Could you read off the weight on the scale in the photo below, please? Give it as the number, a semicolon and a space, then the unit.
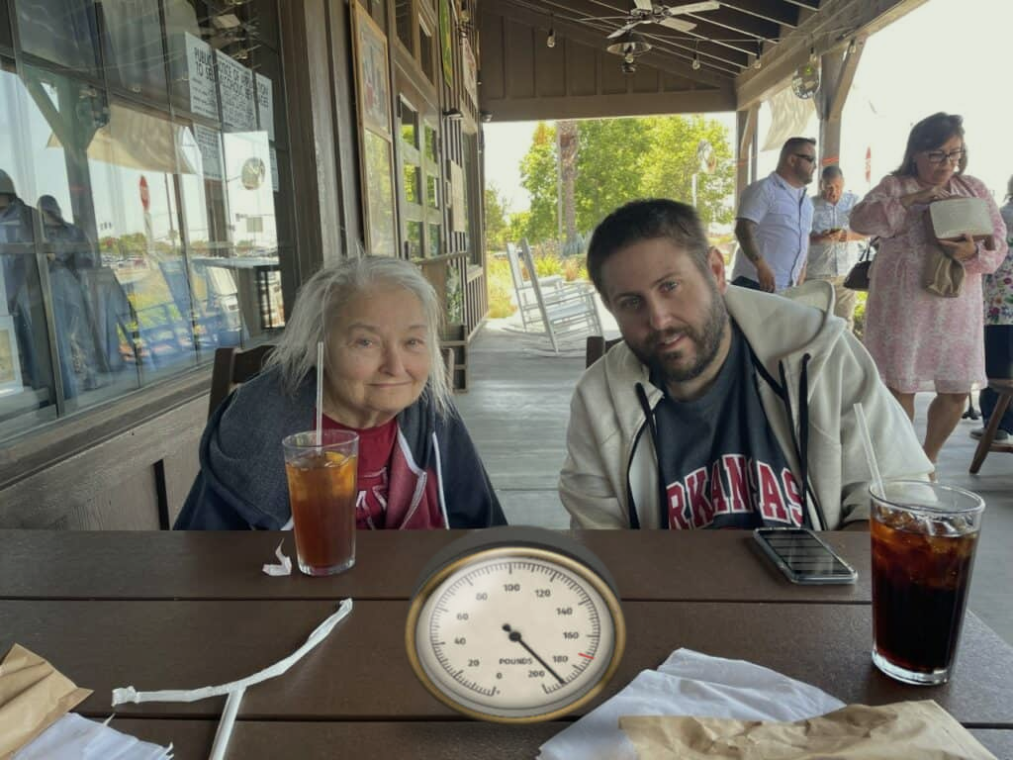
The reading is 190; lb
